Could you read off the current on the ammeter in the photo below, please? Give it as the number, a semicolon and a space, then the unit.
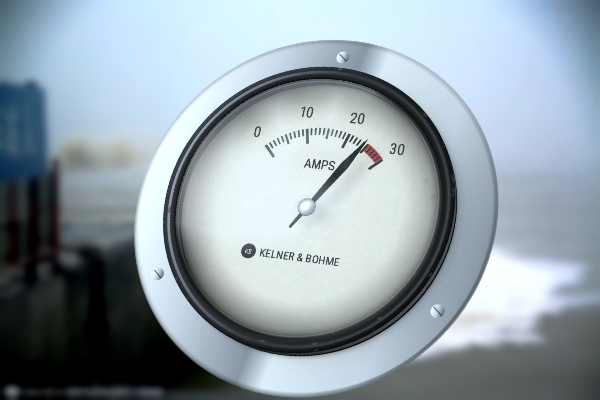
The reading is 25; A
